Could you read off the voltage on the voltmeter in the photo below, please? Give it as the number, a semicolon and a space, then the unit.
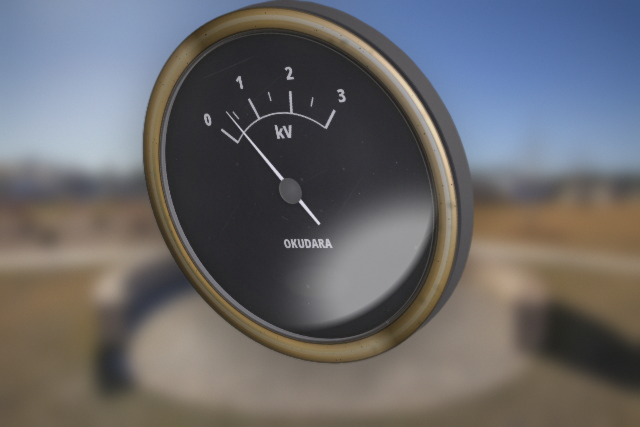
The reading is 0.5; kV
